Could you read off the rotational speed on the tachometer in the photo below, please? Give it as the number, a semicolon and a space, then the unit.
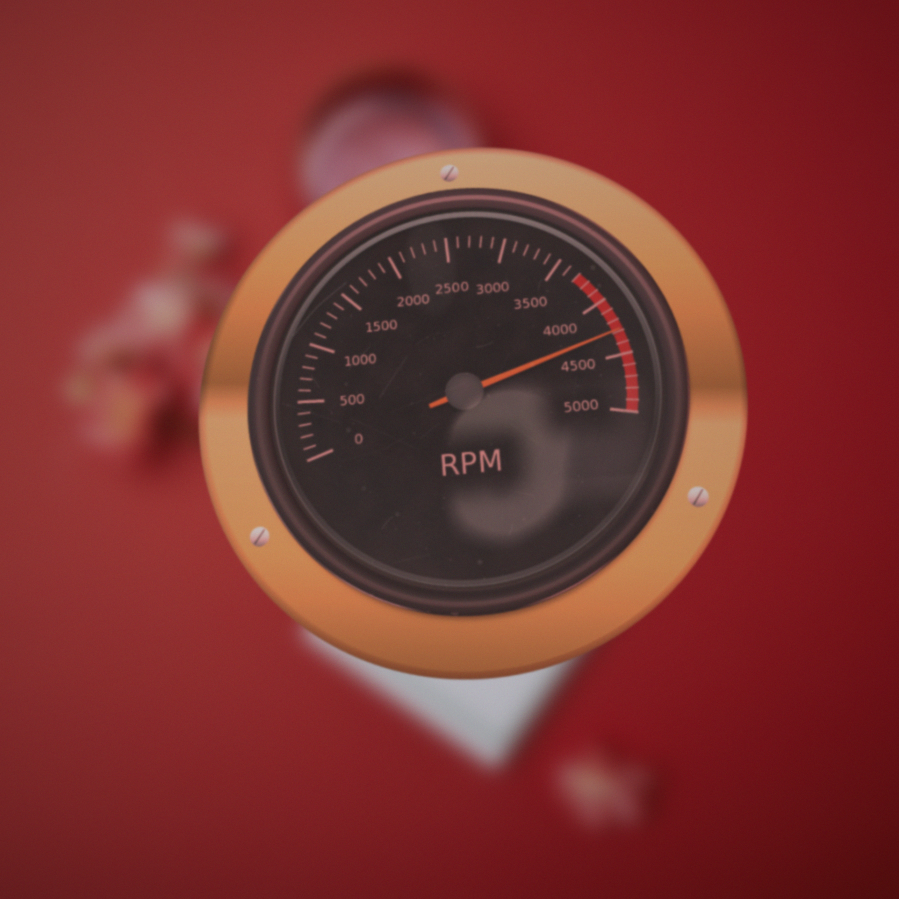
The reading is 4300; rpm
